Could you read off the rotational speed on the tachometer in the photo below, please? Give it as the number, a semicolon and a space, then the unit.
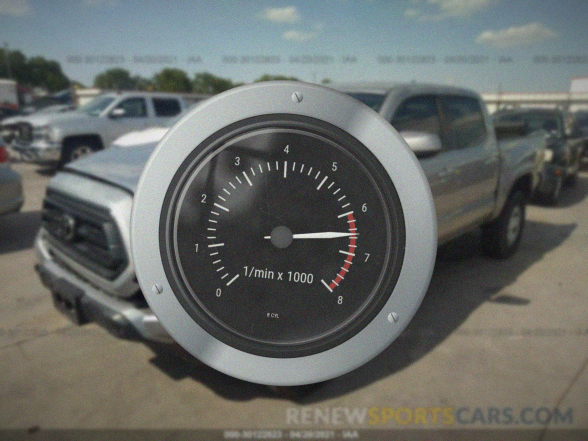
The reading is 6500; rpm
